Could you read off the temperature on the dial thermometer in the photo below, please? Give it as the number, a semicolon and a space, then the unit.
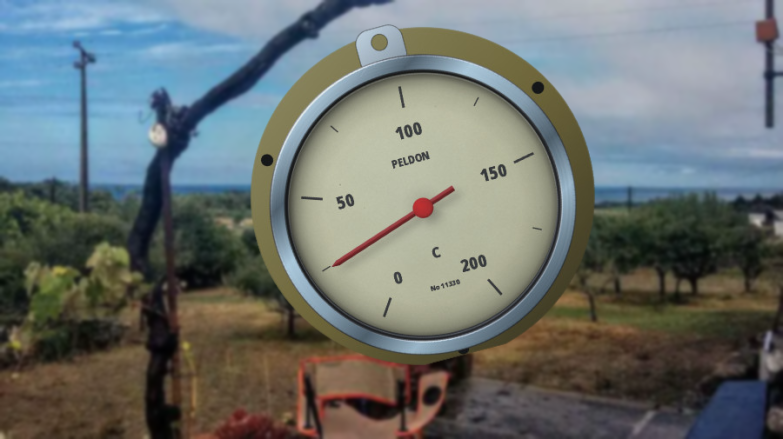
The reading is 25; °C
